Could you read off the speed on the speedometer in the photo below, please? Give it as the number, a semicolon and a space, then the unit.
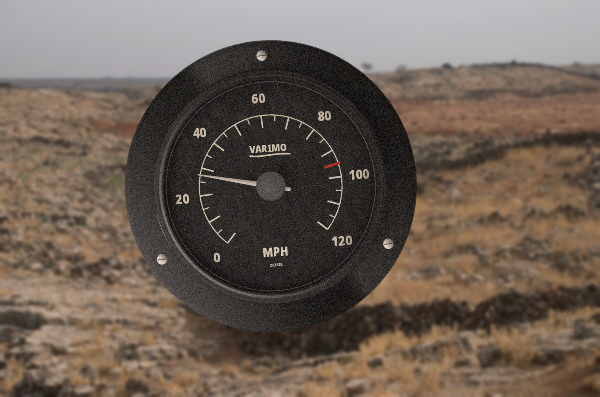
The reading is 27.5; mph
